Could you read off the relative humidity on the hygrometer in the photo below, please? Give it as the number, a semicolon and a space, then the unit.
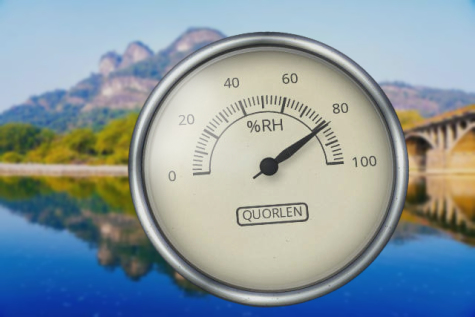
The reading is 82; %
